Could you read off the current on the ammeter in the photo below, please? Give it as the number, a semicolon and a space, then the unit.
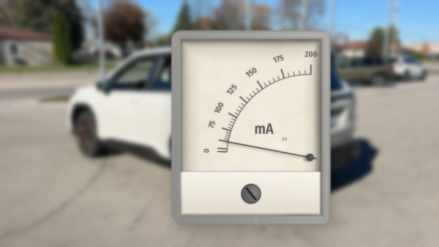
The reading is 50; mA
